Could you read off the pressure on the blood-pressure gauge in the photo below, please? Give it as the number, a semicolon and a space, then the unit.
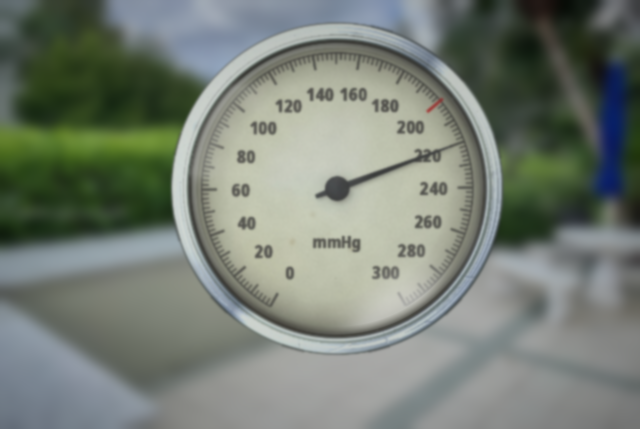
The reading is 220; mmHg
